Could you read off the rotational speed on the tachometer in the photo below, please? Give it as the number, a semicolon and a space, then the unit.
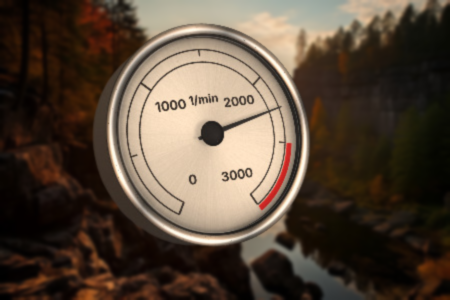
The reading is 2250; rpm
